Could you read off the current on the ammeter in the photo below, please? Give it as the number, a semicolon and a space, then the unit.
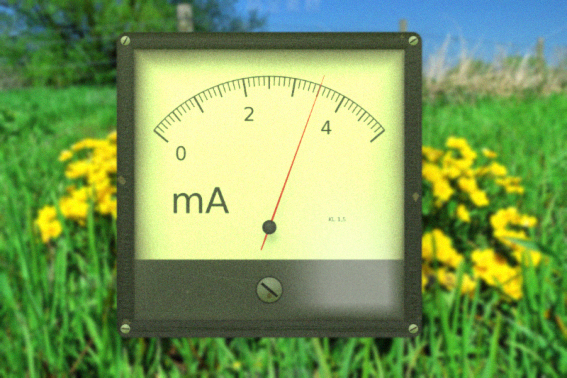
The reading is 3.5; mA
